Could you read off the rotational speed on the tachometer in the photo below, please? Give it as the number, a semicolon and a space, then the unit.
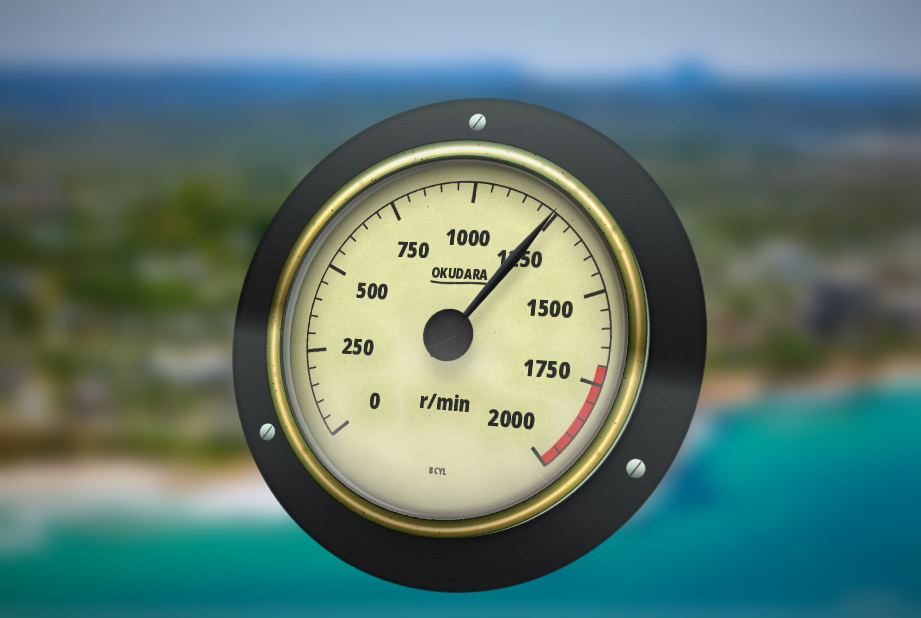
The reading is 1250; rpm
